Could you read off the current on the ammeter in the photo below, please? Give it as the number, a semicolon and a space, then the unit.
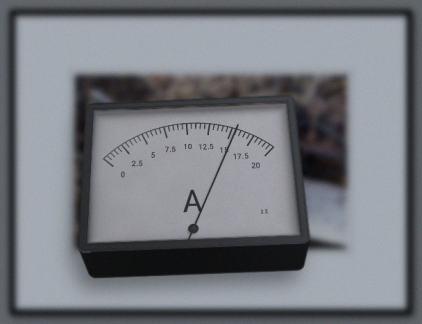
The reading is 15.5; A
